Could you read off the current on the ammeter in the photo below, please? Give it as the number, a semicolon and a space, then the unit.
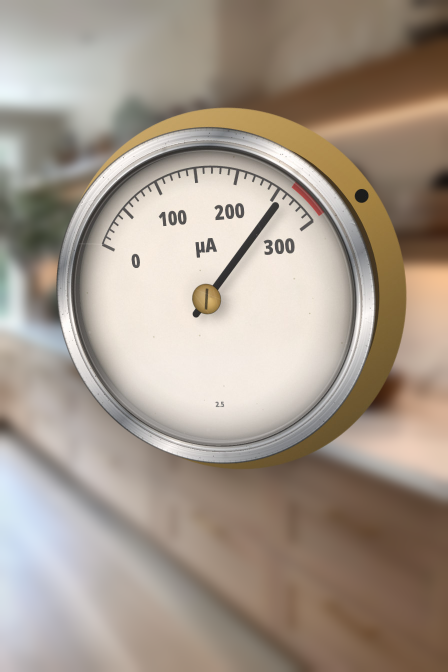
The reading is 260; µA
